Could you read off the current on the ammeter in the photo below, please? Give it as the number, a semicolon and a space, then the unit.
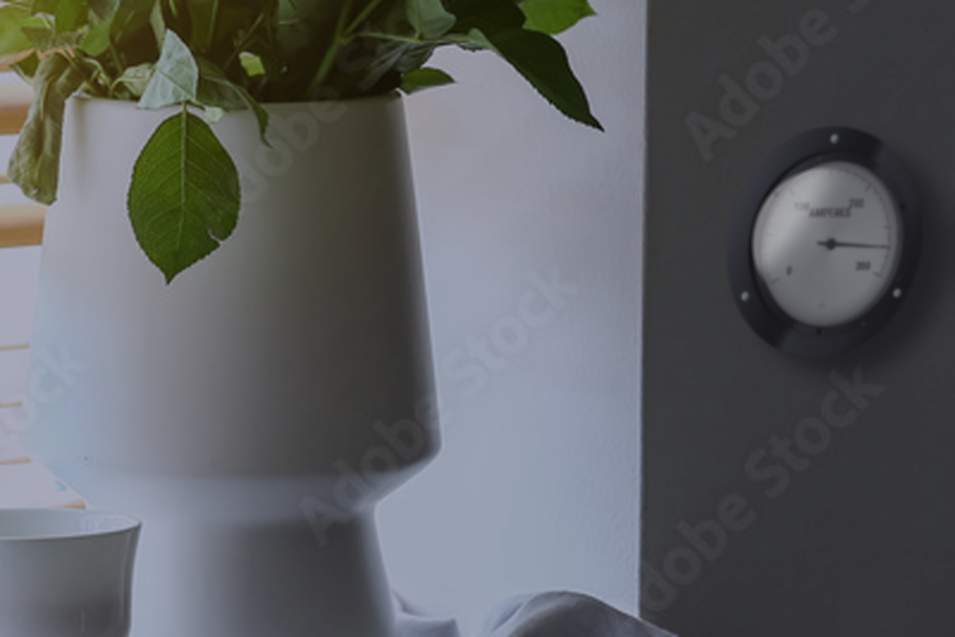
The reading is 270; A
